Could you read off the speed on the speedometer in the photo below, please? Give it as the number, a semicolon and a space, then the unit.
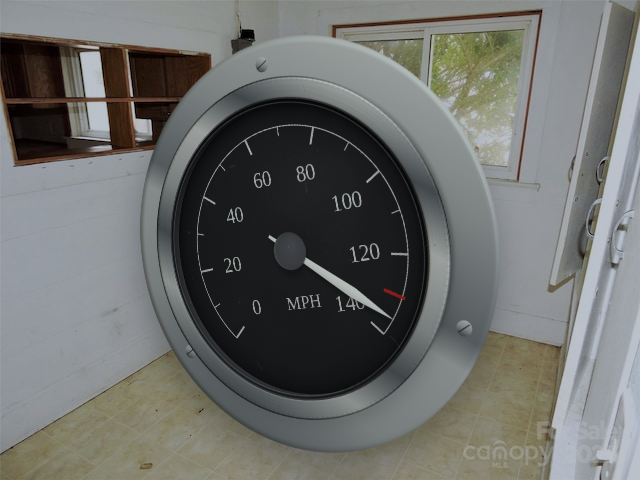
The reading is 135; mph
